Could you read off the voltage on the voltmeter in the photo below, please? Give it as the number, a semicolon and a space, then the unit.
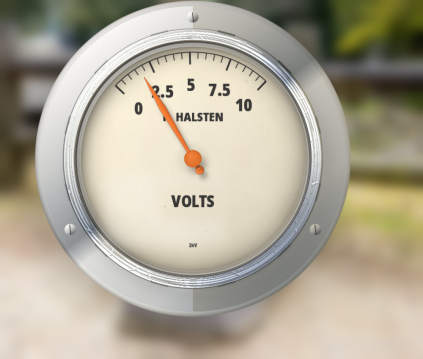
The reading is 1.75; V
